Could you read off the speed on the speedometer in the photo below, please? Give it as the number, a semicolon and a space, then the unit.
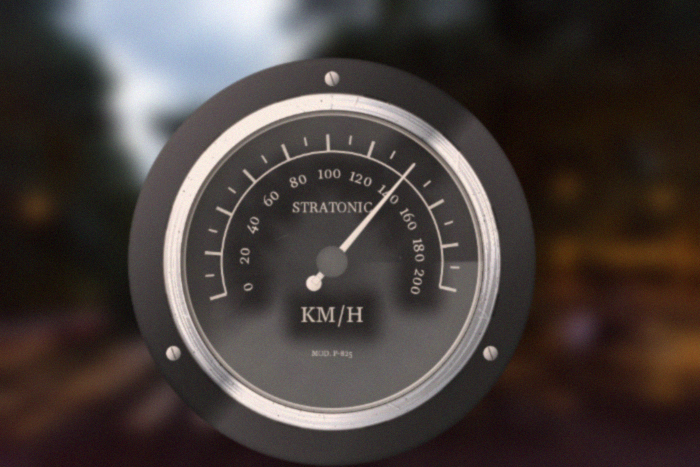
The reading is 140; km/h
